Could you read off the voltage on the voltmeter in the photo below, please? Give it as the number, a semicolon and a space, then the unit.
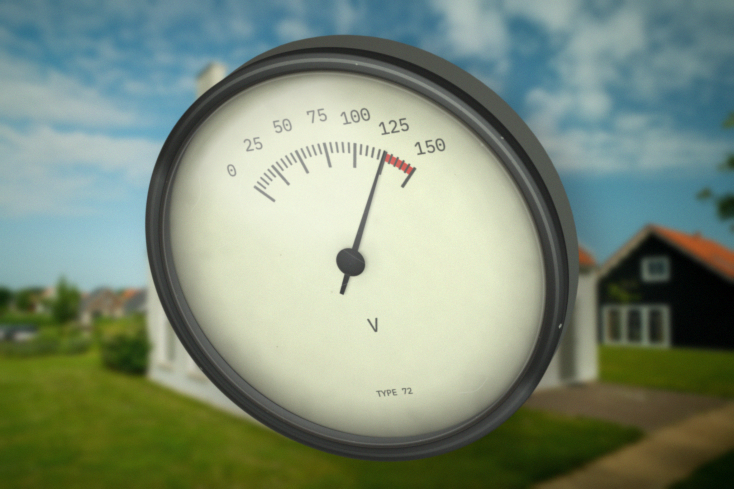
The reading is 125; V
